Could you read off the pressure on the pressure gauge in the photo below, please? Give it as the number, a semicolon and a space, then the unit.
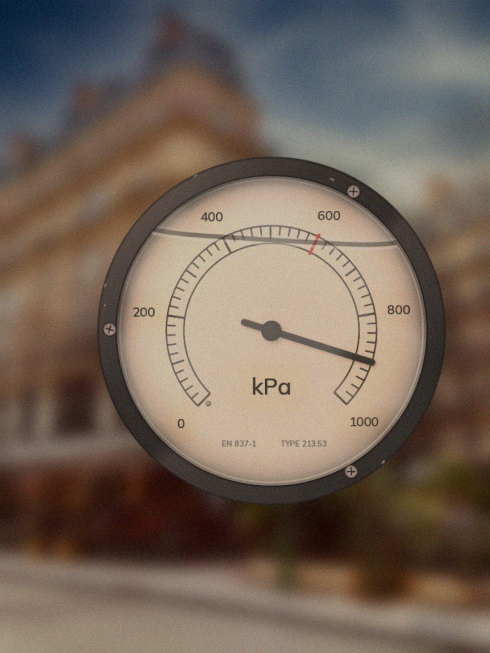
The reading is 900; kPa
